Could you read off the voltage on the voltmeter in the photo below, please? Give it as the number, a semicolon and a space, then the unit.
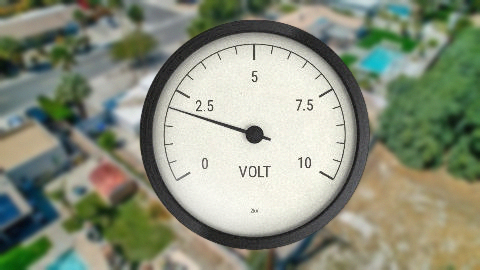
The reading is 2; V
